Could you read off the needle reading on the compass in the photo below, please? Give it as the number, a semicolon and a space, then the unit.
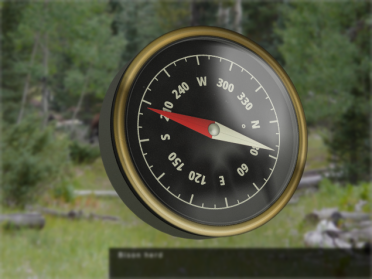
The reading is 205; °
